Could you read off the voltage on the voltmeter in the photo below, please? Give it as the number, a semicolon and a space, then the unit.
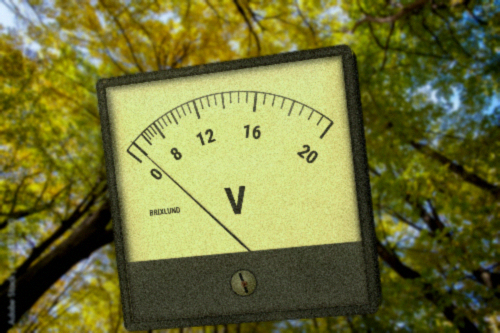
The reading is 4; V
